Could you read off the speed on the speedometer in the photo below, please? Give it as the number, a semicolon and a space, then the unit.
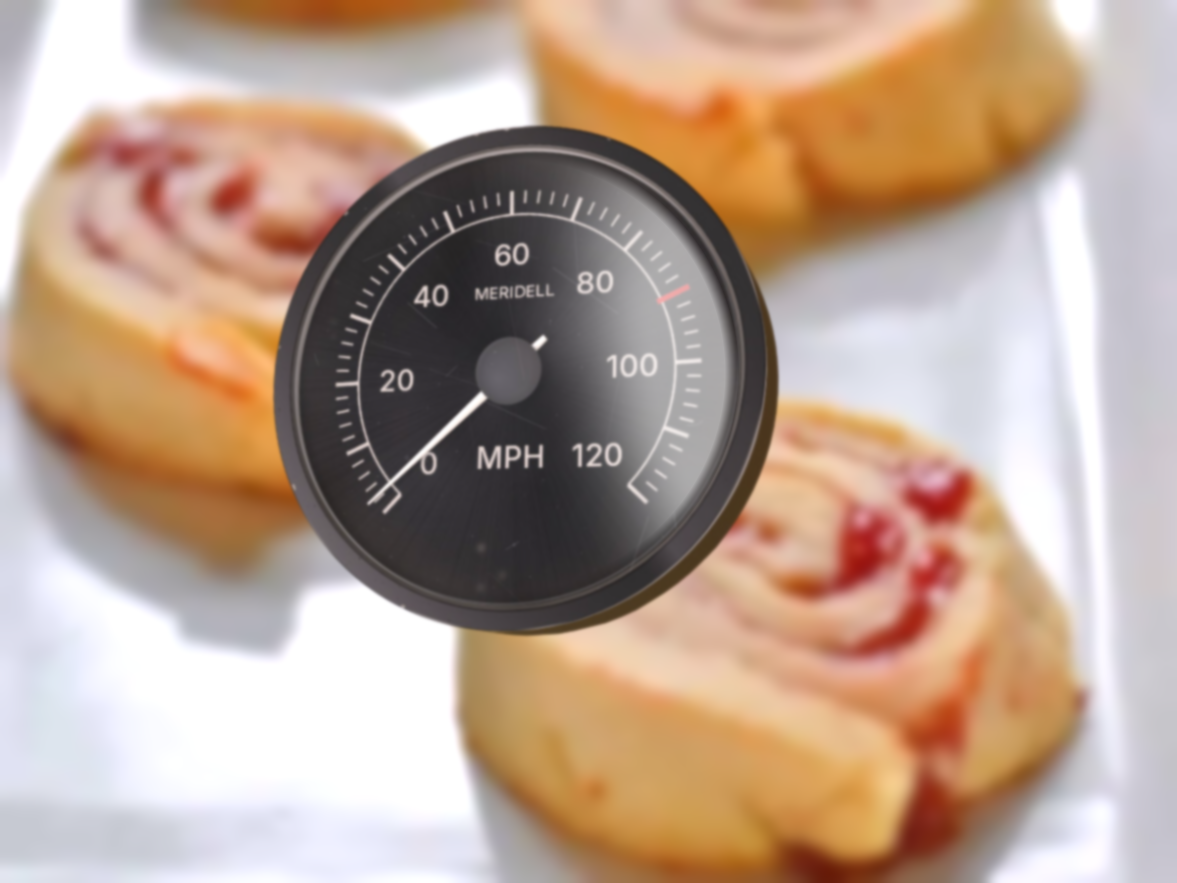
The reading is 2; mph
